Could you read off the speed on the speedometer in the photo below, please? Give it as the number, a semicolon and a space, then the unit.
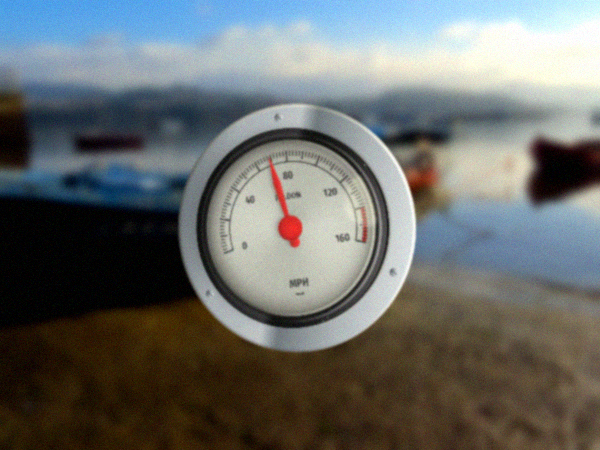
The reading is 70; mph
